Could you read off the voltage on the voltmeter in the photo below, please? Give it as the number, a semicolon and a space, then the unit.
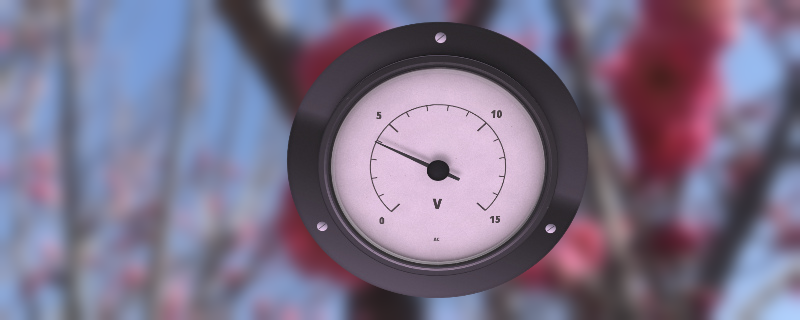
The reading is 4; V
